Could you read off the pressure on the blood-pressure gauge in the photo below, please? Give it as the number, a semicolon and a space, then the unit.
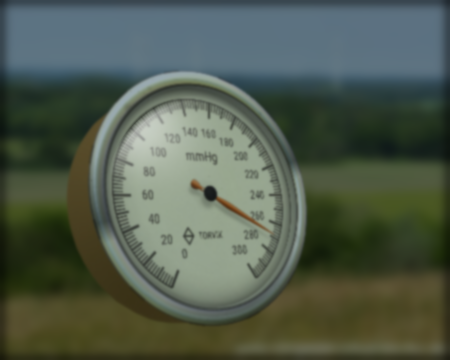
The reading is 270; mmHg
